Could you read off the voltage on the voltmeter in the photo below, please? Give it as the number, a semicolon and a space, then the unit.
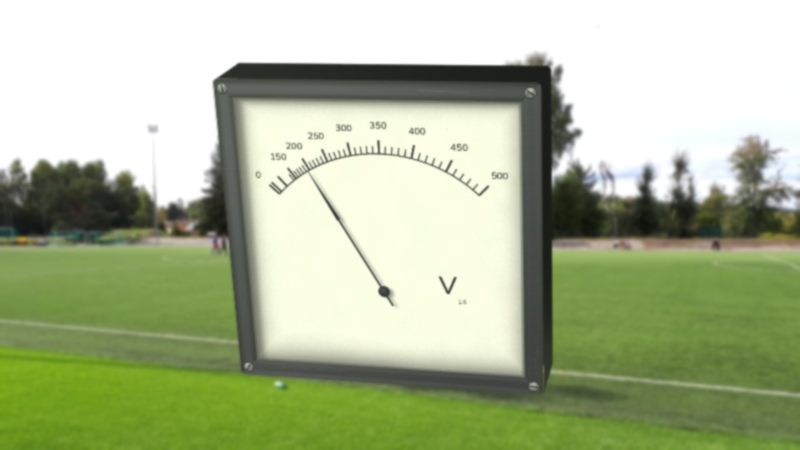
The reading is 200; V
